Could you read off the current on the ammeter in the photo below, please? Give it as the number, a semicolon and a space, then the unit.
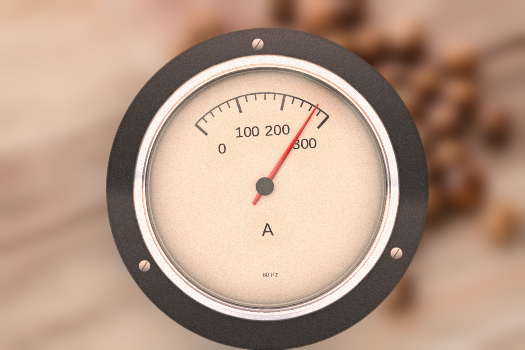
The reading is 270; A
